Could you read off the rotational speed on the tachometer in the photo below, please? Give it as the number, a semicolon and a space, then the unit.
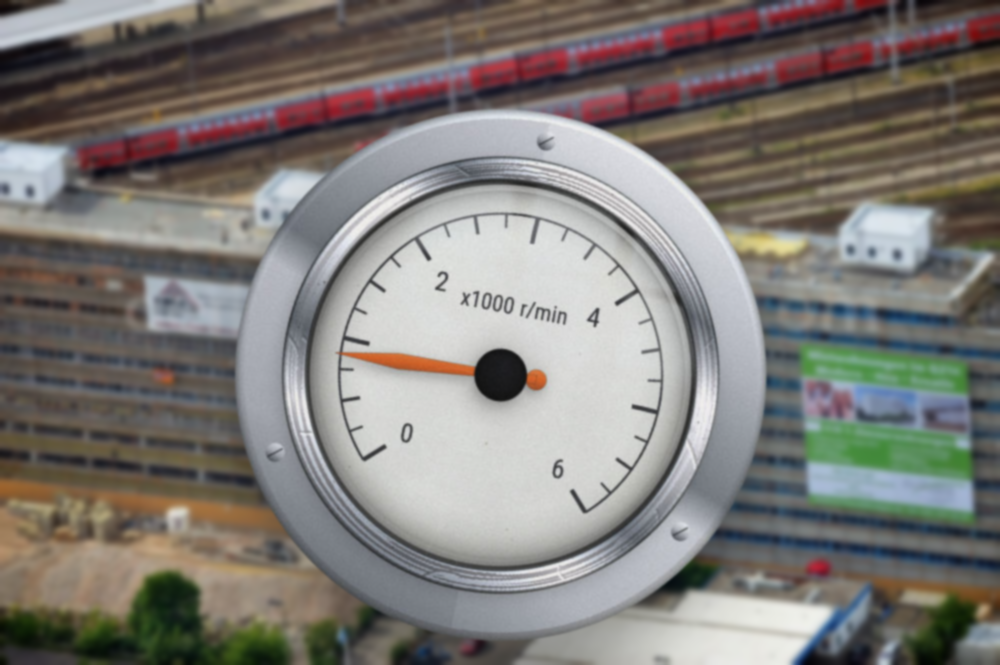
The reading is 875; rpm
